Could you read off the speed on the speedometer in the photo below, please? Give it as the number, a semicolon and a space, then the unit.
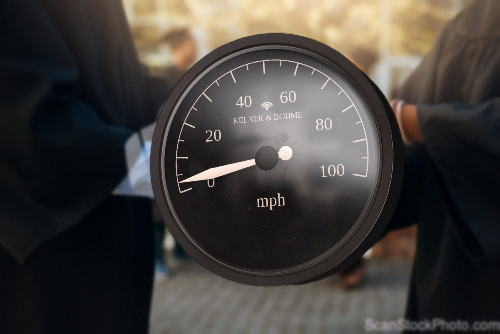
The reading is 2.5; mph
